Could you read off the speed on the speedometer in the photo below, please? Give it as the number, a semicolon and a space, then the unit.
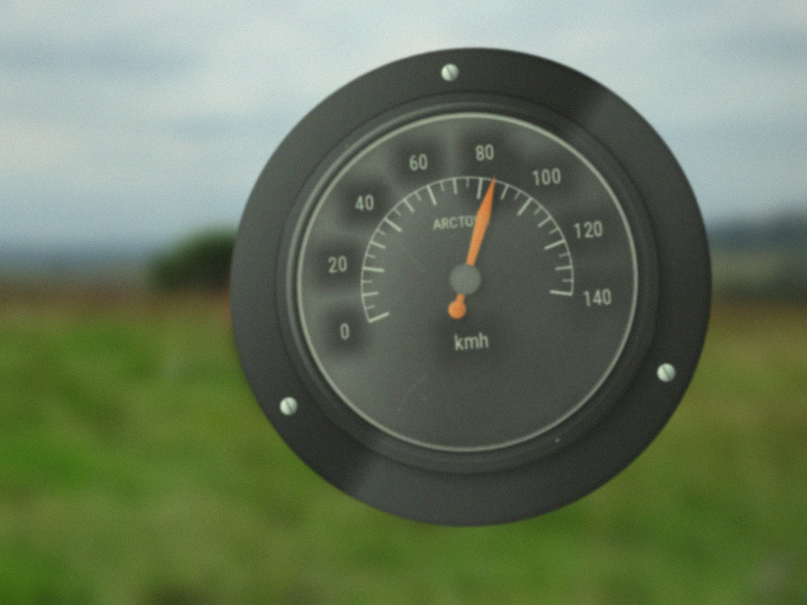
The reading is 85; km/h
